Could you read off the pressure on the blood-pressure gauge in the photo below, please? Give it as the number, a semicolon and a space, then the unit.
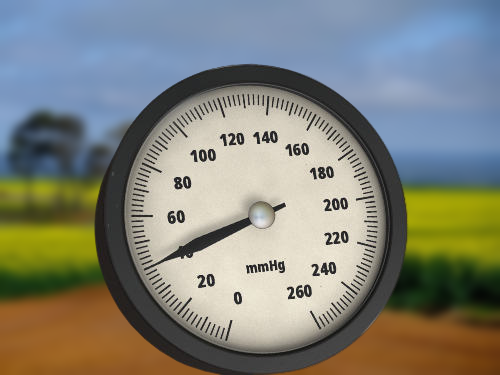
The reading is 40; mmHg
